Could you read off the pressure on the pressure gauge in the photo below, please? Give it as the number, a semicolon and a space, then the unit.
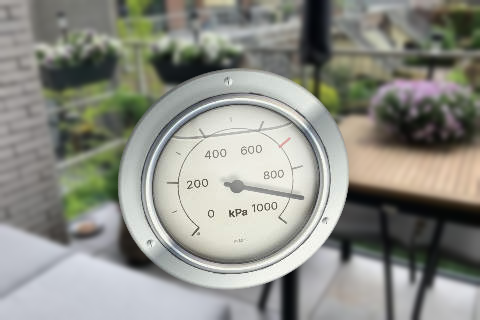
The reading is 900; kPa
